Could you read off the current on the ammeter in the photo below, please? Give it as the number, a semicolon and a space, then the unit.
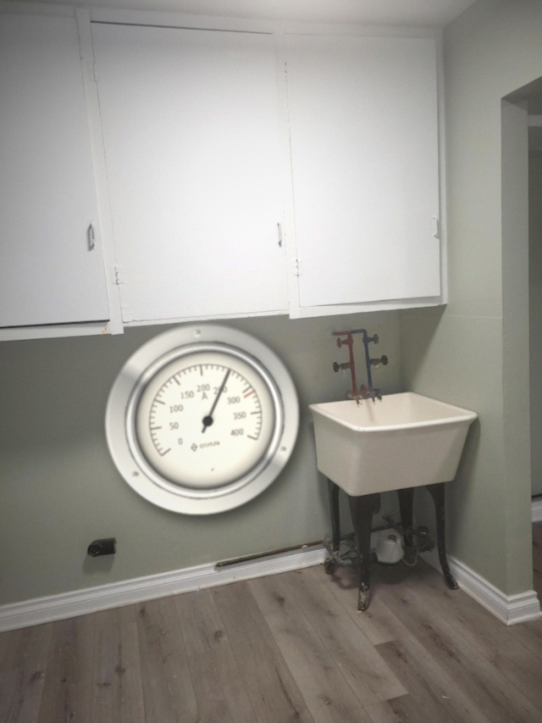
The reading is 250; A
